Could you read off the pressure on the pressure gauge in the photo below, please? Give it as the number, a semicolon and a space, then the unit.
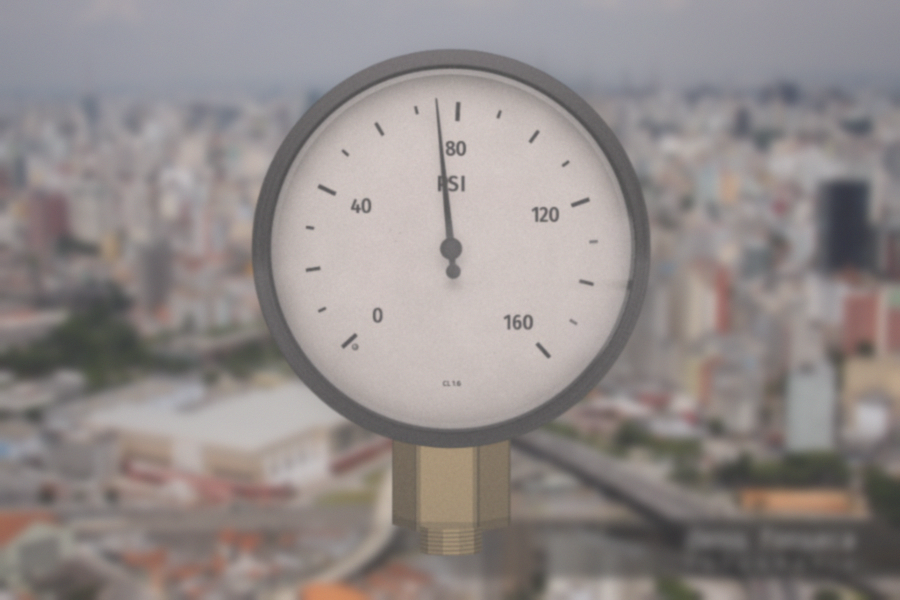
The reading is 75; psi
